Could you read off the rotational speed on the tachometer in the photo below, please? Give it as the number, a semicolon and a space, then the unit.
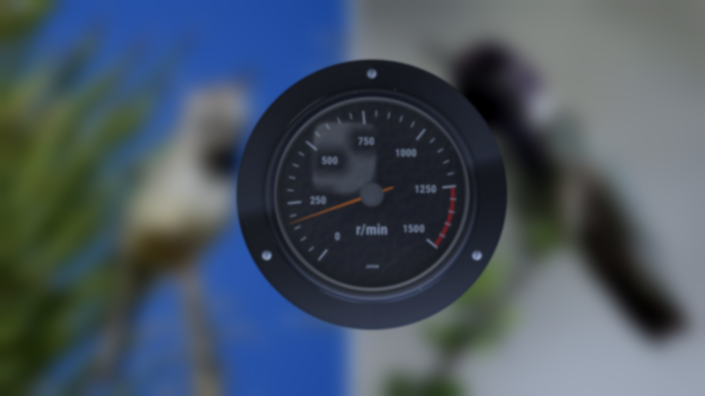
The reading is 175; rpm
